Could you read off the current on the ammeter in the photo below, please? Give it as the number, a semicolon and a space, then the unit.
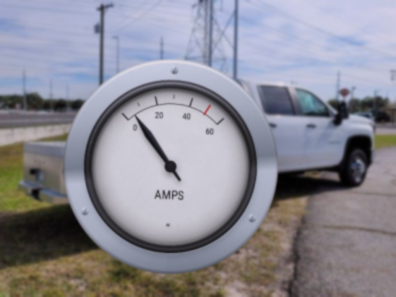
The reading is 5; A
